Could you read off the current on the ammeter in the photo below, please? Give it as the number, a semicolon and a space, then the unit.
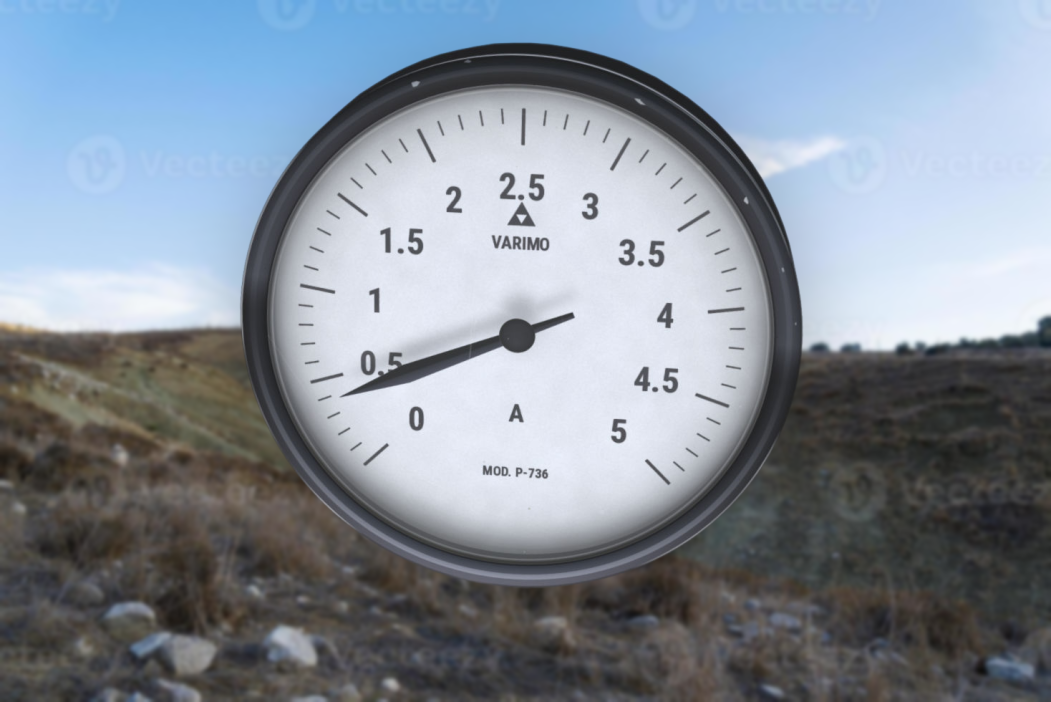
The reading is 0.4; A
